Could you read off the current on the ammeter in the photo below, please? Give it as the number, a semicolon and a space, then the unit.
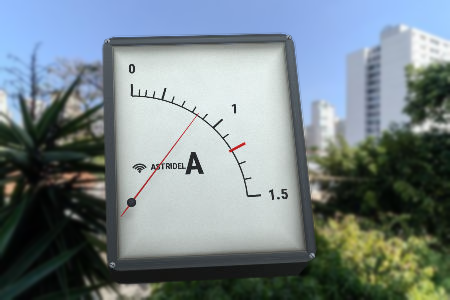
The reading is 0.85; A
